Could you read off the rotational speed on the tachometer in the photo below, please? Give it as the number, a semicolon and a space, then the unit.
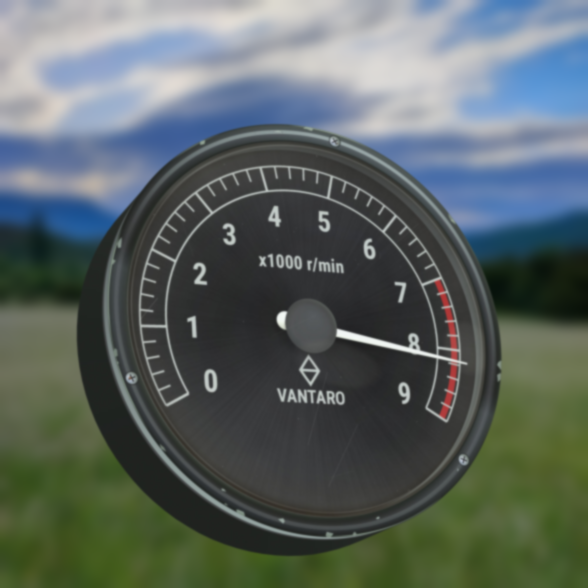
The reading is 8200; rpm
